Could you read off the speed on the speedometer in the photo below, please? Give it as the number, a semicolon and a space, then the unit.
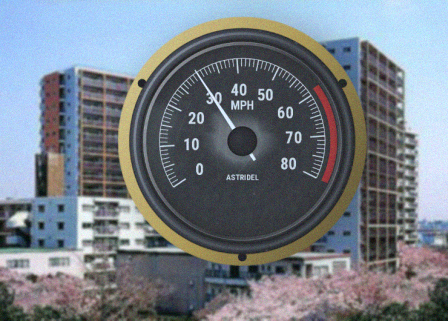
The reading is 30; mph
